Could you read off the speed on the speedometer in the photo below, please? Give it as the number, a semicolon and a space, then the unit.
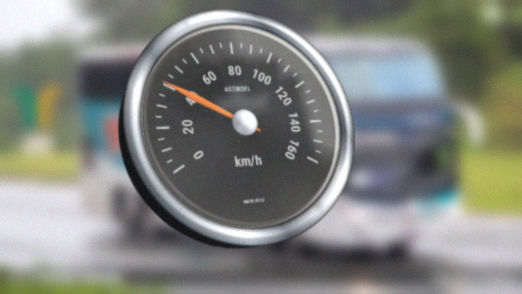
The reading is 40; km/h
